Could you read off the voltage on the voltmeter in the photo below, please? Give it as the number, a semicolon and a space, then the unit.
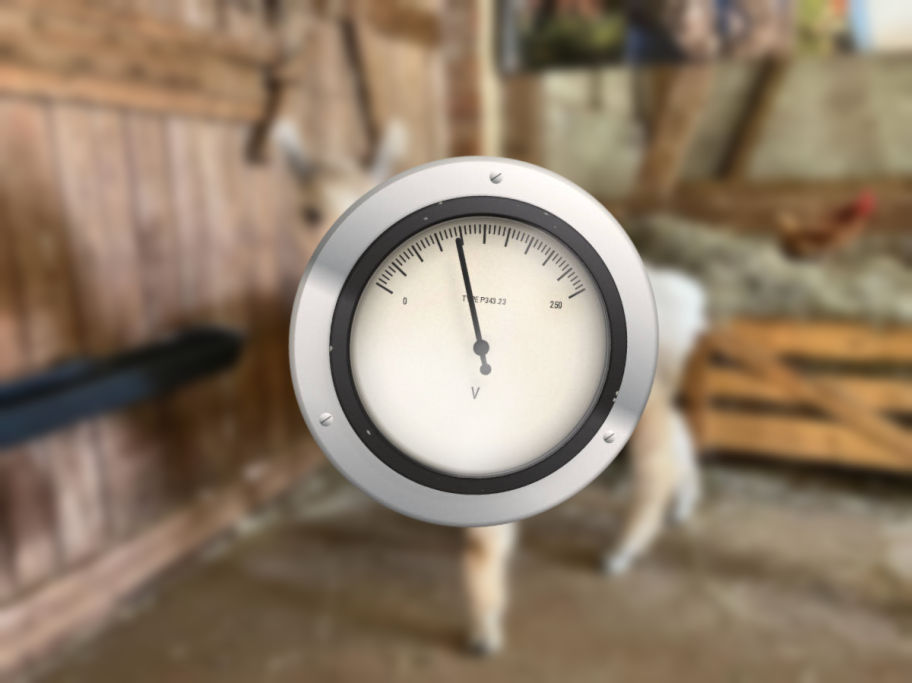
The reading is 95; V
